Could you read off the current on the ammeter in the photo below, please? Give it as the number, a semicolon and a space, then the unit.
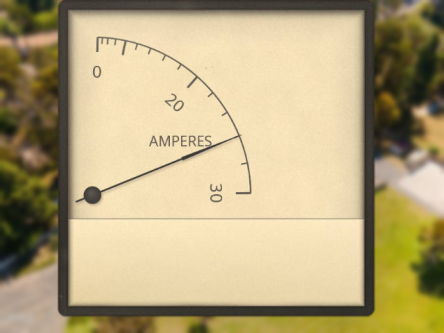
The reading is 26; A
